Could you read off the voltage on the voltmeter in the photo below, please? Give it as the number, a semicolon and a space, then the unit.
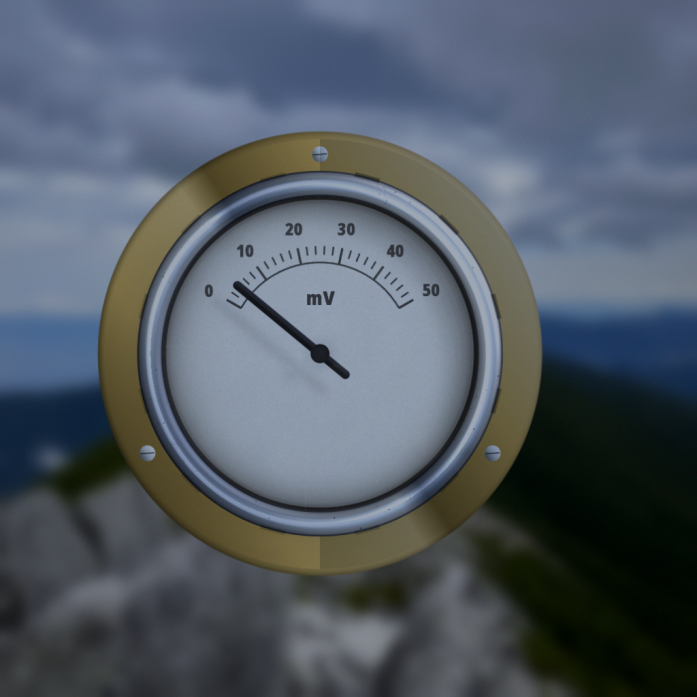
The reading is 4; mV
